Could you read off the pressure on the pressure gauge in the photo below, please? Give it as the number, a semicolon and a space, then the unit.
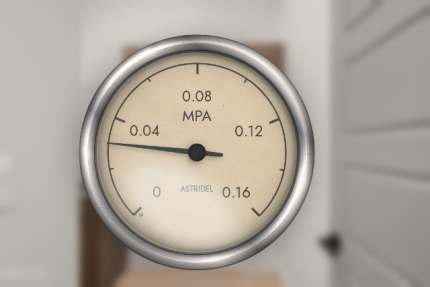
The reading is 0.03; MPa
